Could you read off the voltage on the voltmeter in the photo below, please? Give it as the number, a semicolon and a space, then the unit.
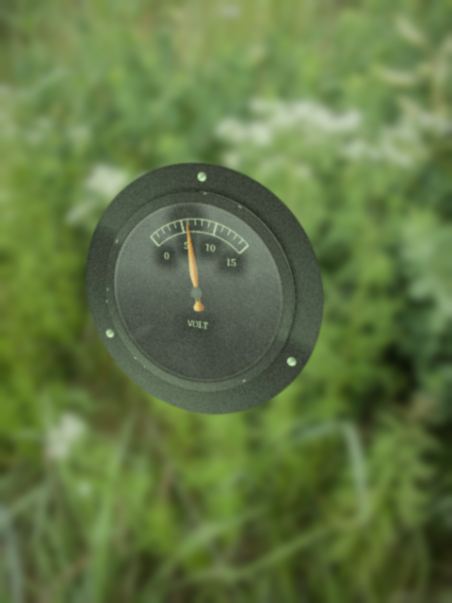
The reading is 6; V
